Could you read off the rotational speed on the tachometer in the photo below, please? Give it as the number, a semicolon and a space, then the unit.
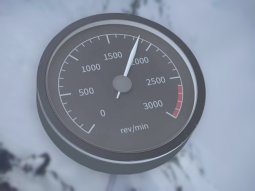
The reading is 1850; rpm
